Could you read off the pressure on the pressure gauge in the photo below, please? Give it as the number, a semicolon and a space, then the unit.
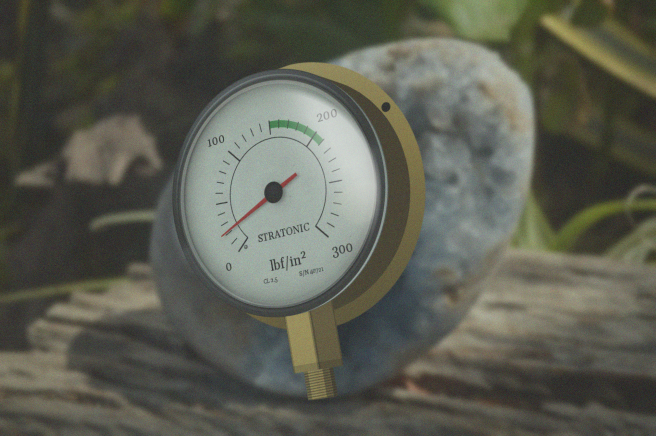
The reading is 20; psi
